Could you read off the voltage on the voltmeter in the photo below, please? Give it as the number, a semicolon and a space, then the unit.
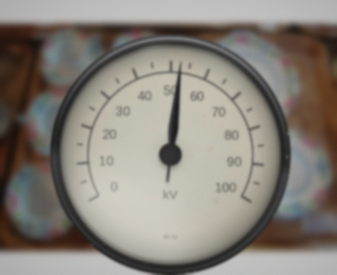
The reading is 52.5; kV
